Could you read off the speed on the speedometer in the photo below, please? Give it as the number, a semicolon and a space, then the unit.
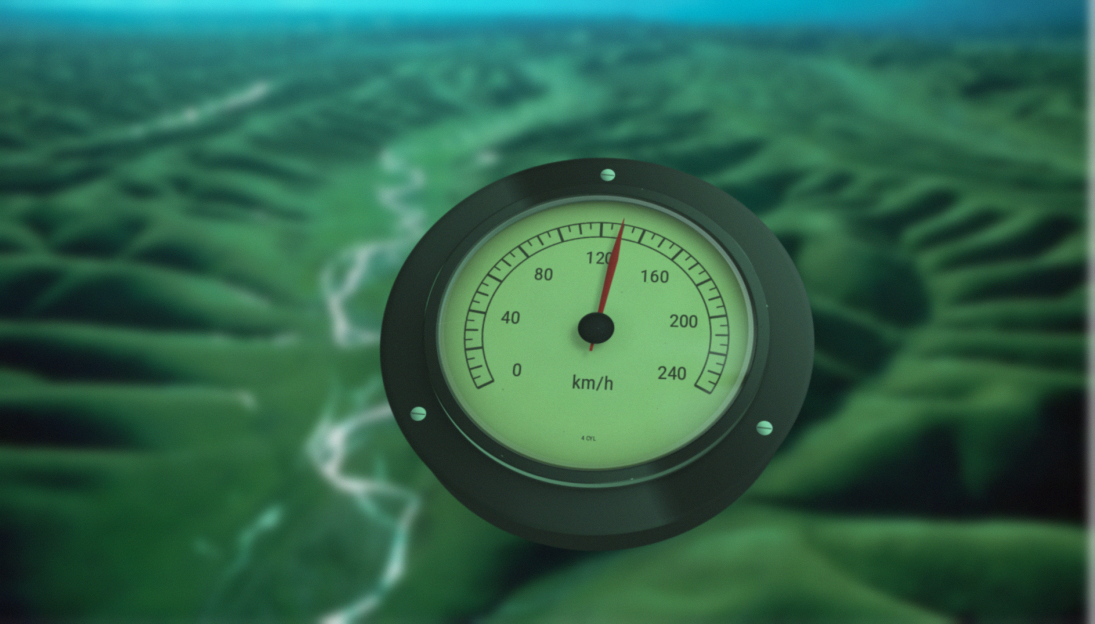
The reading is 130; km/h
